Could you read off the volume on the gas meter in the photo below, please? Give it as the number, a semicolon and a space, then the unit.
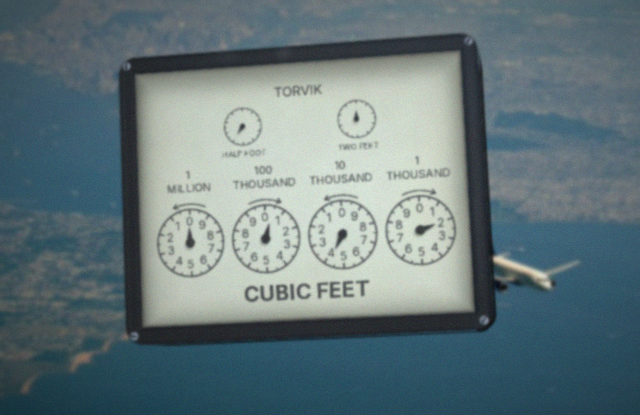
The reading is 4200; ft³
